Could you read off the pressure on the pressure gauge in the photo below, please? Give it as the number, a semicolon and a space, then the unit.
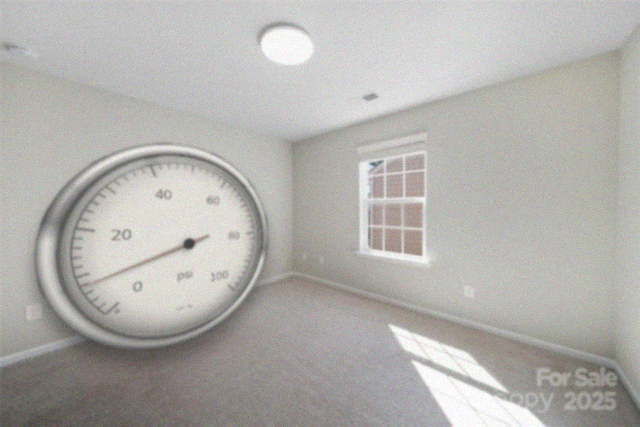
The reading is 8; psi
